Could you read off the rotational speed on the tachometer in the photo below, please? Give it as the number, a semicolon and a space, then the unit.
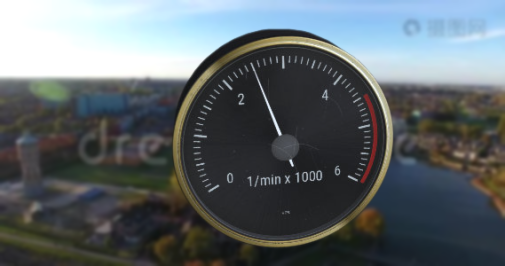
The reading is 2500; rpm
